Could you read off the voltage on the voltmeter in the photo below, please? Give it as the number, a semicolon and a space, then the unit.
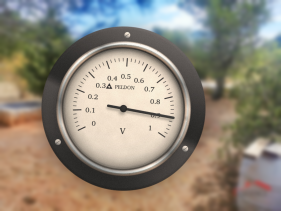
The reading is 0.9; V
